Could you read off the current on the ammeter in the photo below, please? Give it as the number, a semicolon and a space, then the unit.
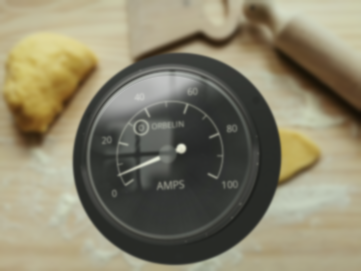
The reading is 5; A
